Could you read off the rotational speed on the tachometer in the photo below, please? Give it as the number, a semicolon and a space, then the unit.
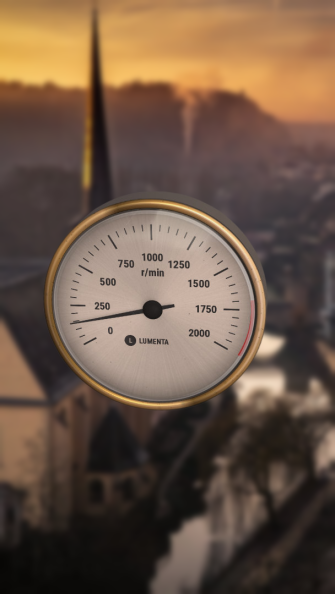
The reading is 150; rpm
